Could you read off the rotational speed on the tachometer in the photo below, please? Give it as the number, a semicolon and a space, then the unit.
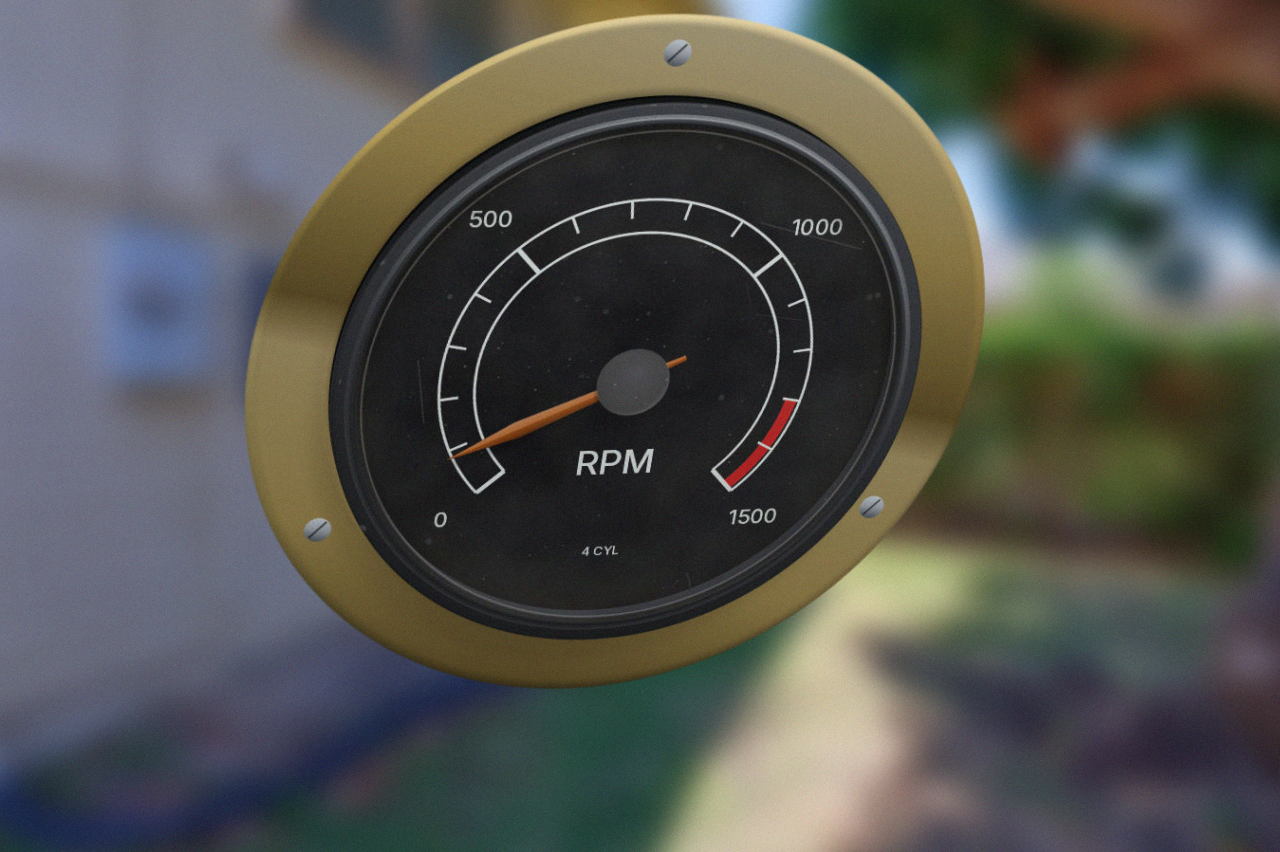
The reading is 100; rpm
